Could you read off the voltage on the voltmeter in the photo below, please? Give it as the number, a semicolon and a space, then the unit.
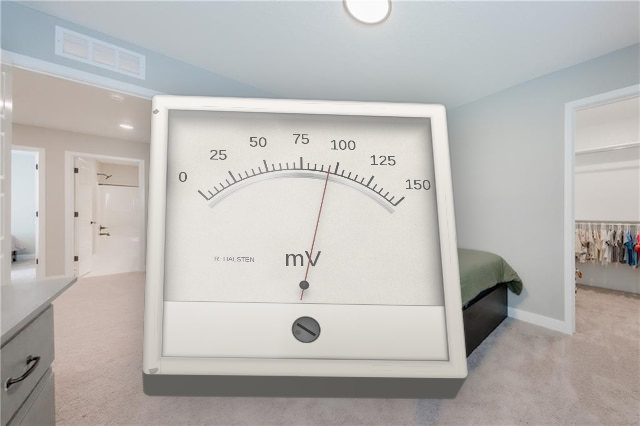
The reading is 95; mV
